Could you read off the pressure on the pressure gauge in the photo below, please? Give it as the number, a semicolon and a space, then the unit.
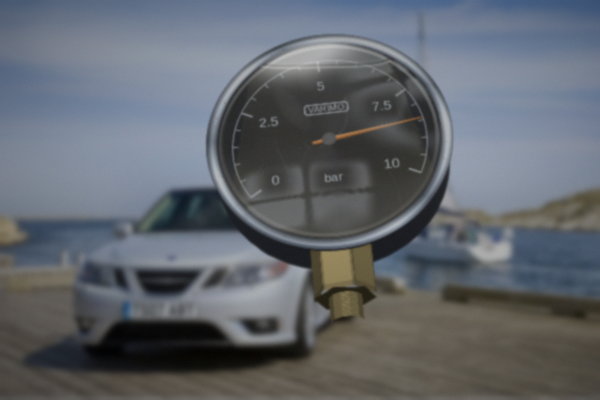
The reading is 8.5; bar
